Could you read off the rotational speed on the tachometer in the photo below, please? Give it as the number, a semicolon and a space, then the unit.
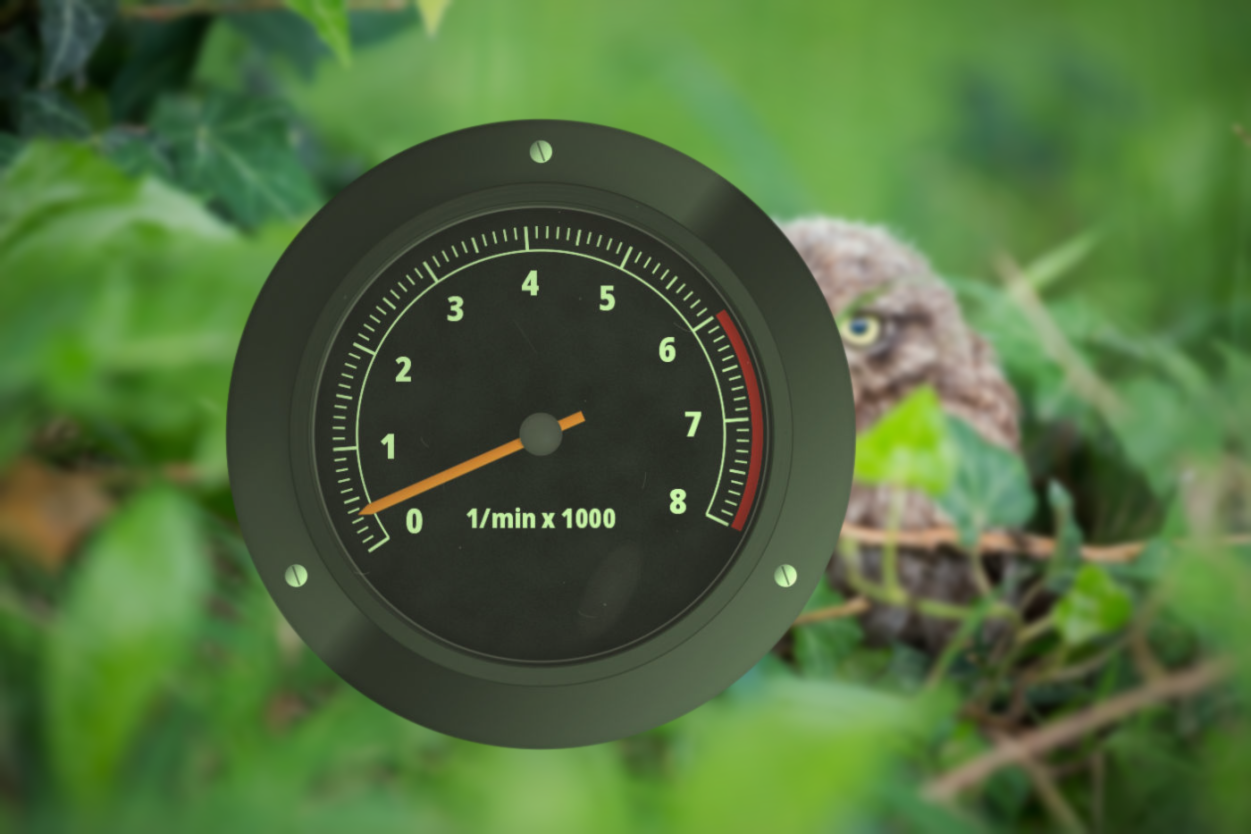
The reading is 350; rpm
